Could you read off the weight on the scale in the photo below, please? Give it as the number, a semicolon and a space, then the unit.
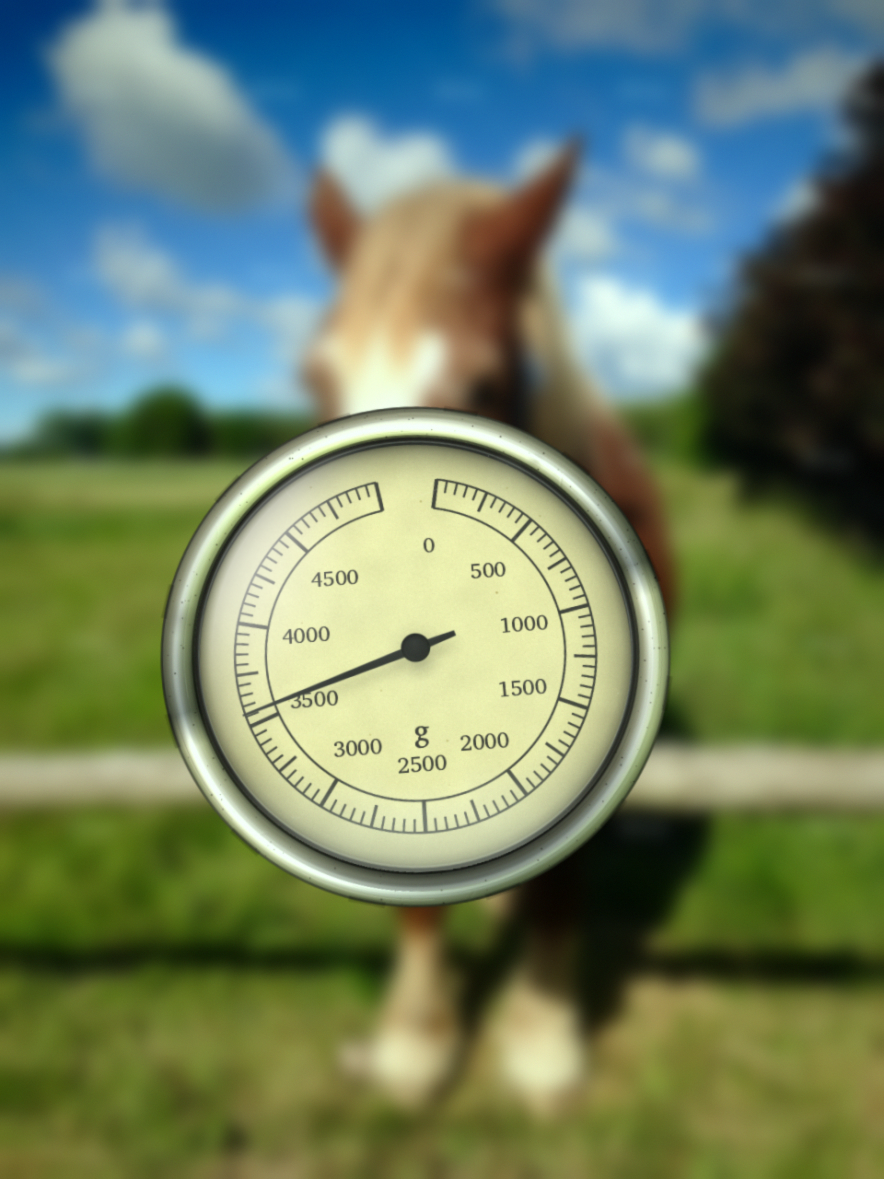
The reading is 3550; g
